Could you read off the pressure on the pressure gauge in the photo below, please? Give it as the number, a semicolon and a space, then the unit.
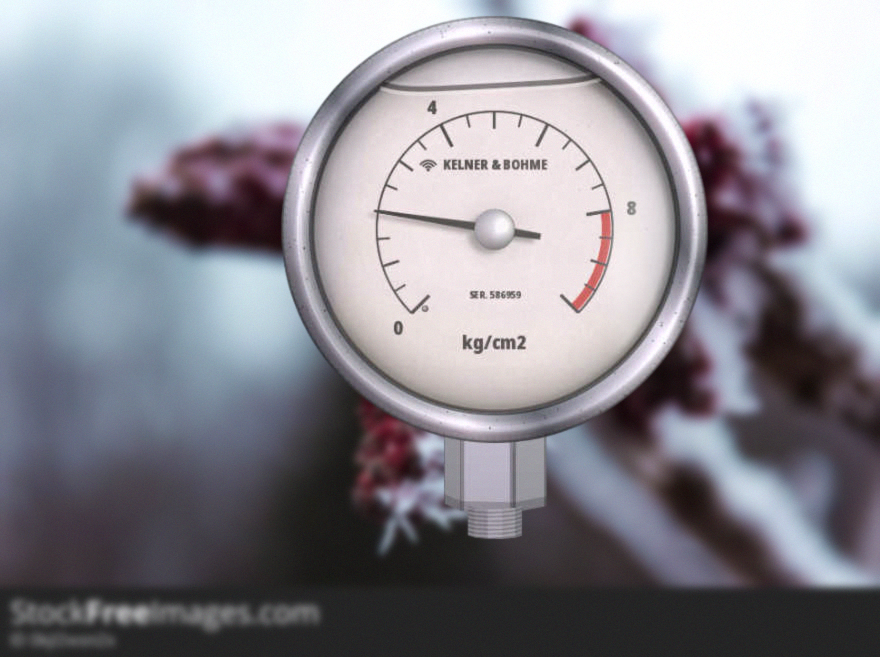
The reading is 2; kg/cm²
